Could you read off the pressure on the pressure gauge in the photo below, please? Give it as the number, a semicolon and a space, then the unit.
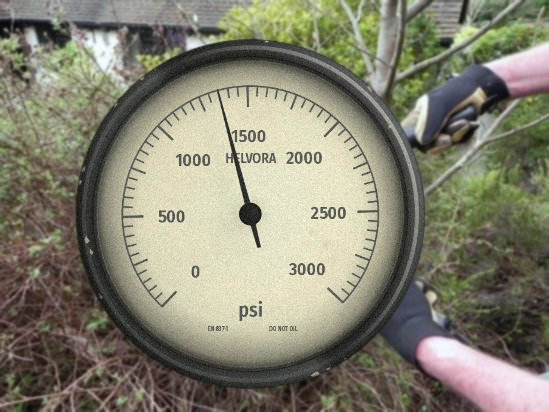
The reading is 1350; psi
